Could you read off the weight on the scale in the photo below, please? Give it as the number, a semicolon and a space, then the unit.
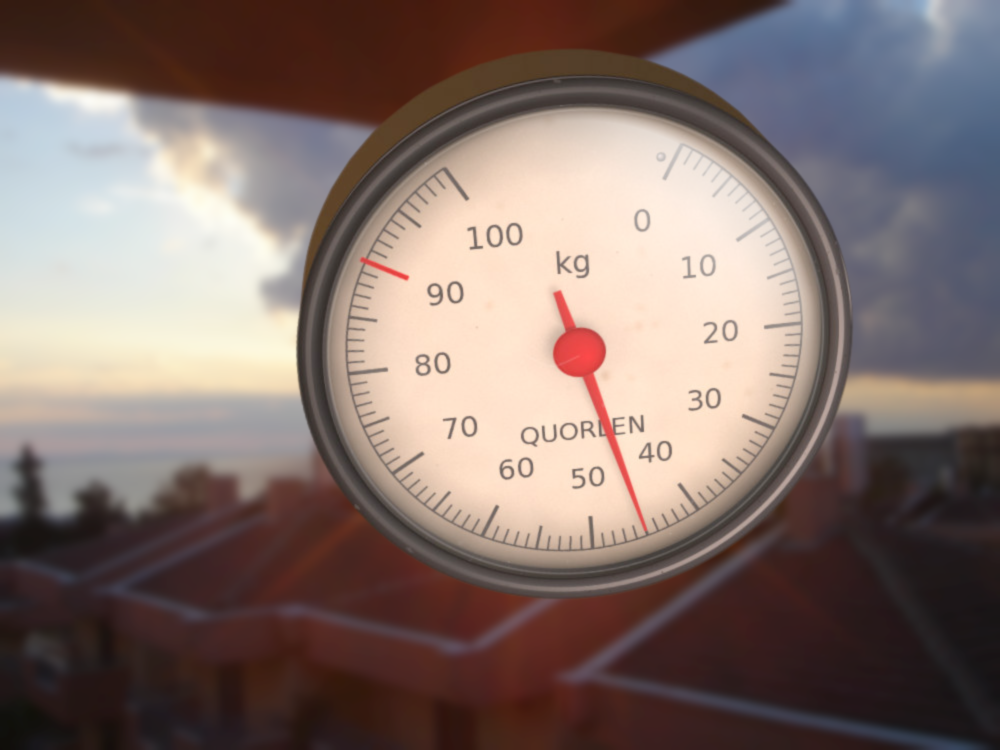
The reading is 45; kg
